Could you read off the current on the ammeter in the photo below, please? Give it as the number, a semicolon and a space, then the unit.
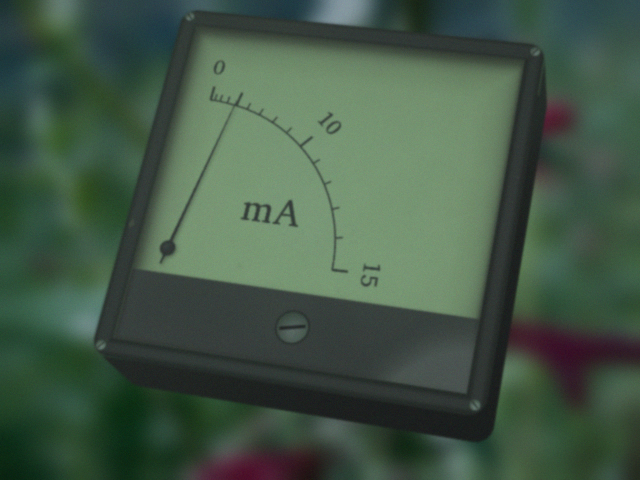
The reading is 5; mA
